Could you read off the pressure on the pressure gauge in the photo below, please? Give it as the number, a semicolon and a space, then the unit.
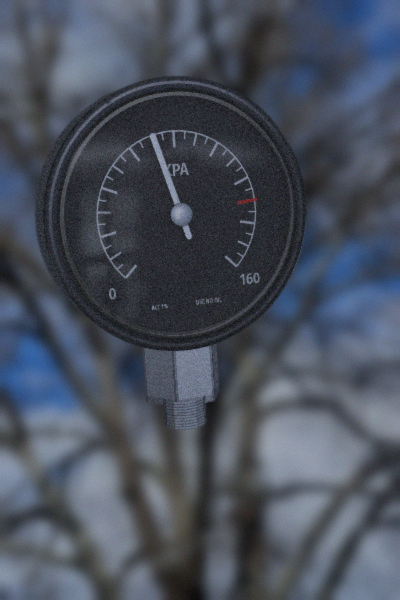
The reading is 70; kPa
